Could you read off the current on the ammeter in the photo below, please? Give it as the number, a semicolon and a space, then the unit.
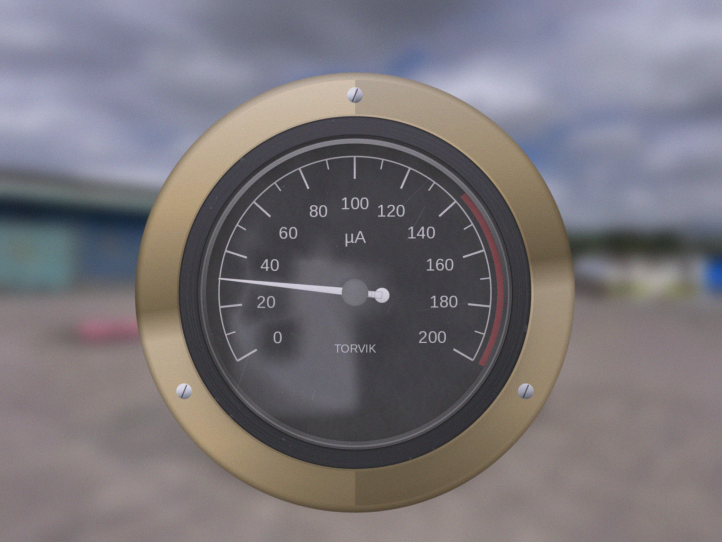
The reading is 30; µA
